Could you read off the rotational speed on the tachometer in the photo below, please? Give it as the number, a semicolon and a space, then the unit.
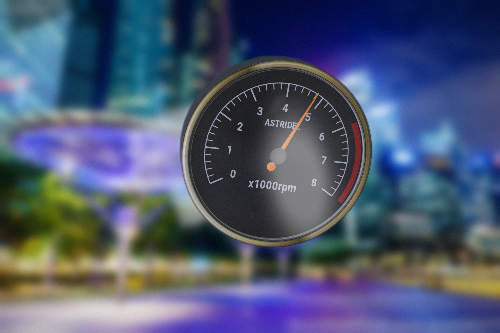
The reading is 4800; rpm
